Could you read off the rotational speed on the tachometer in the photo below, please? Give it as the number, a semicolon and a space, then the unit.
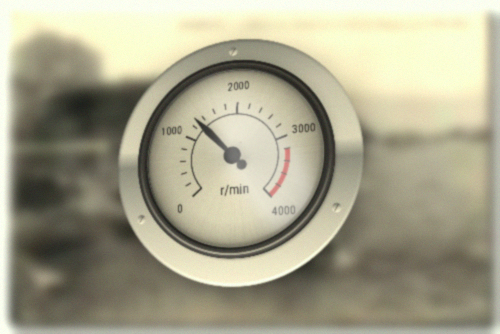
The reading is 1300; rpm
